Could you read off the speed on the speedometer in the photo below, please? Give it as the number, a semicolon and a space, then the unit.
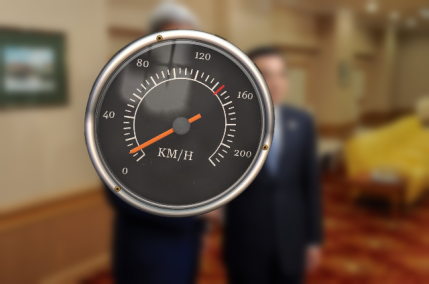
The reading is 10; km/h
